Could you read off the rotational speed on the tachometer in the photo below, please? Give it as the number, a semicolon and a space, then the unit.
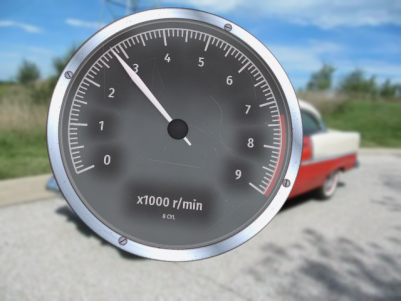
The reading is 2800; rpm
